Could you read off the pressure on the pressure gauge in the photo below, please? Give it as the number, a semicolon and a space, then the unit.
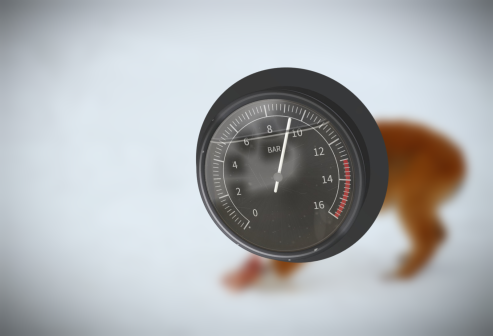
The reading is 9.4; bar
